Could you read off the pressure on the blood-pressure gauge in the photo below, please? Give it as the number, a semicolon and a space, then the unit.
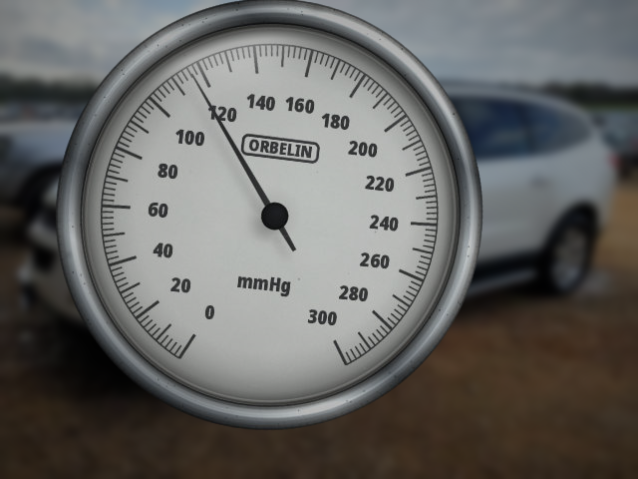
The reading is 116; mmHg
